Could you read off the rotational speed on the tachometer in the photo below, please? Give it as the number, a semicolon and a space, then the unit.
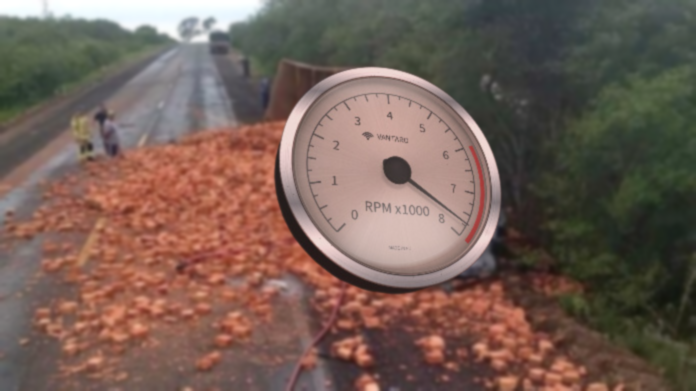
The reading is 7750; rpm
